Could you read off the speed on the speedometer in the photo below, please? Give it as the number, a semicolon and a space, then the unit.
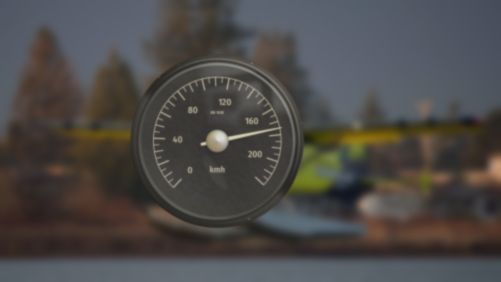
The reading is 175; km/h
